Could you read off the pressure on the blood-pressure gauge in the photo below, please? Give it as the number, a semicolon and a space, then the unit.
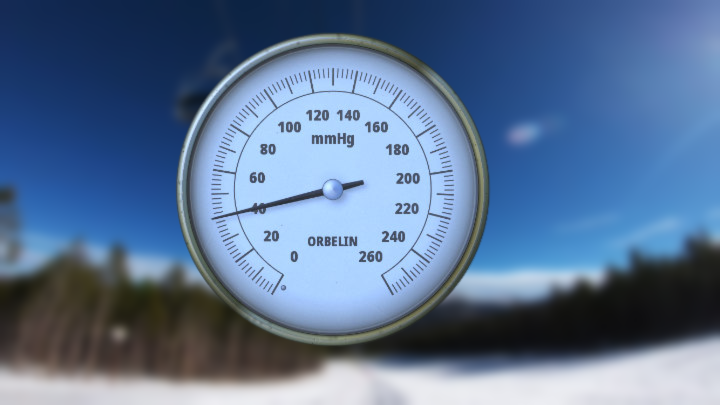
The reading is 40; mmHg
